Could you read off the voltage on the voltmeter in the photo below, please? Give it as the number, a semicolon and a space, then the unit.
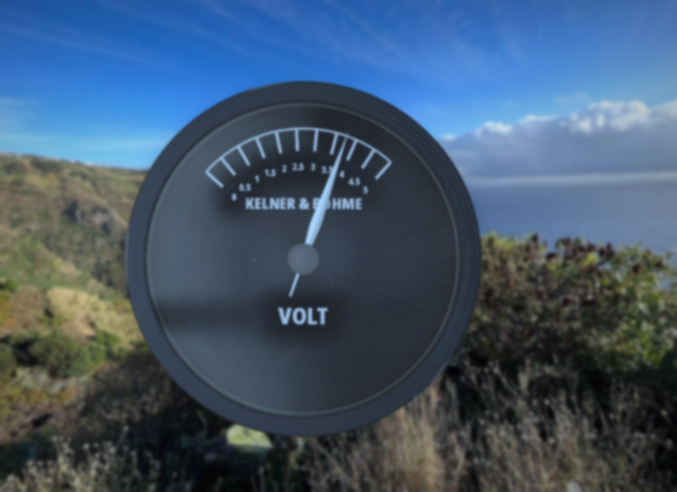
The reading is 3.75; V
